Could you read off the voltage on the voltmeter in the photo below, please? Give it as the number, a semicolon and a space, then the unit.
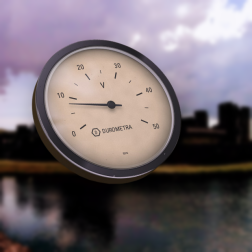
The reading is 7.5; V
